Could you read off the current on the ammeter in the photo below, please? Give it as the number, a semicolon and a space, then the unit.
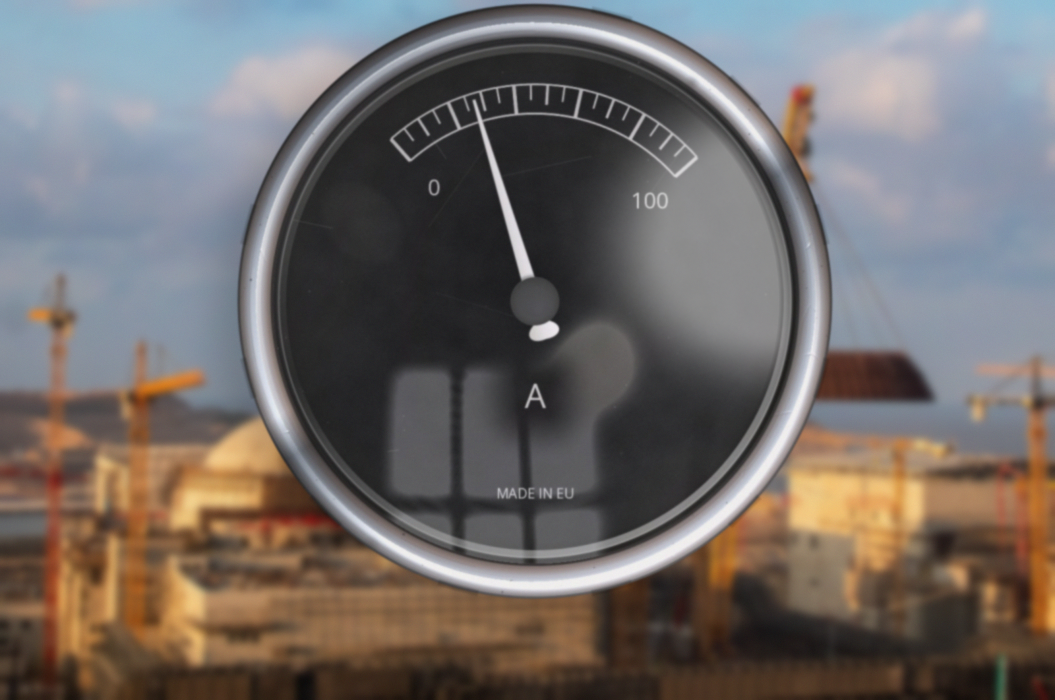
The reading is 27.5; A
